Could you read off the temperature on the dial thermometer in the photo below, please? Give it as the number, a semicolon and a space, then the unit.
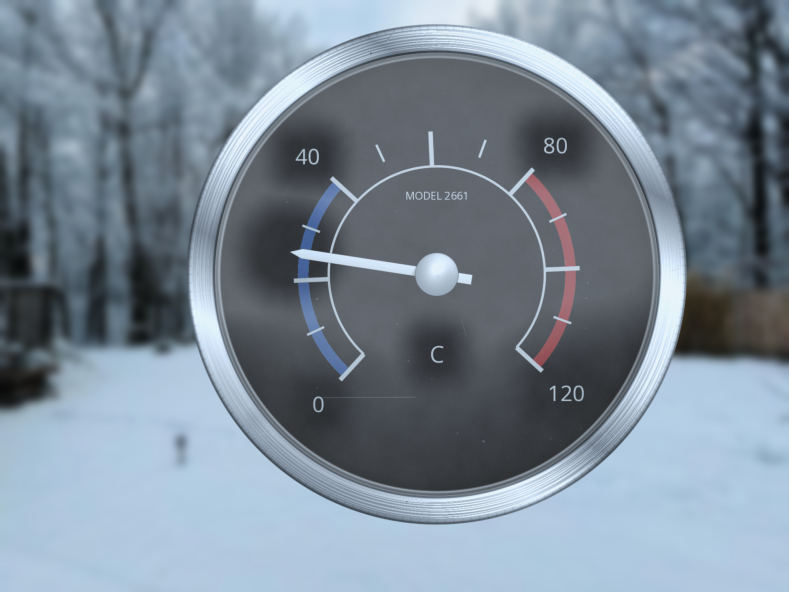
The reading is 25; °C
